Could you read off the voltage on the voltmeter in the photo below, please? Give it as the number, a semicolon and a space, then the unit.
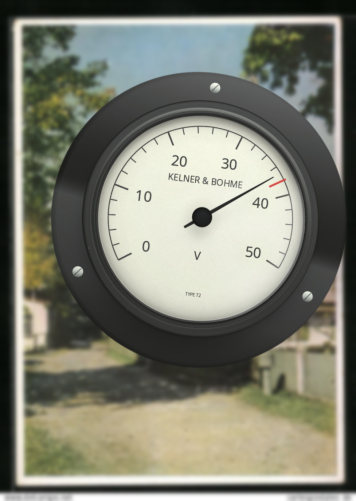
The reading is 37; V
